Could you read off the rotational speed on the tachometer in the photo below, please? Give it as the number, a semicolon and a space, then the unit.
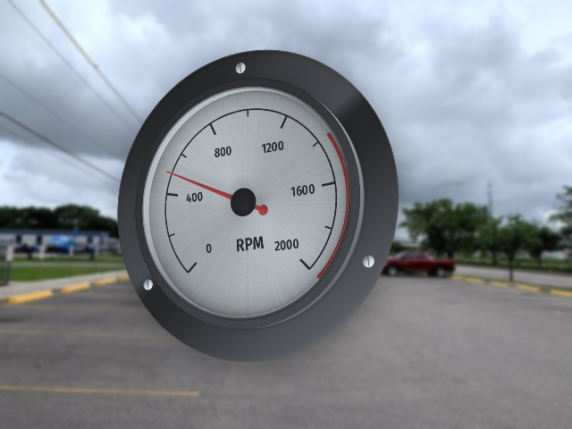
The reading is 500; rpm
